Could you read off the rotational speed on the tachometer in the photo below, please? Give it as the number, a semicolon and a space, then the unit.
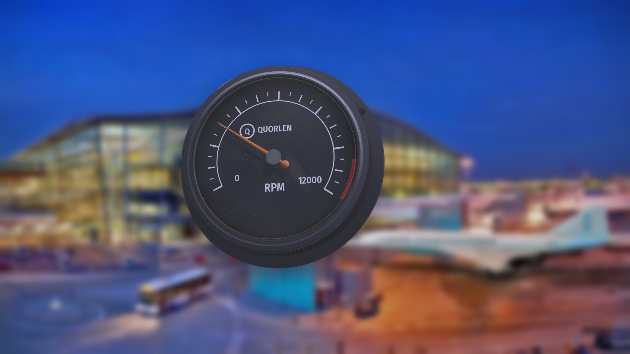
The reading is 3000; rpm
